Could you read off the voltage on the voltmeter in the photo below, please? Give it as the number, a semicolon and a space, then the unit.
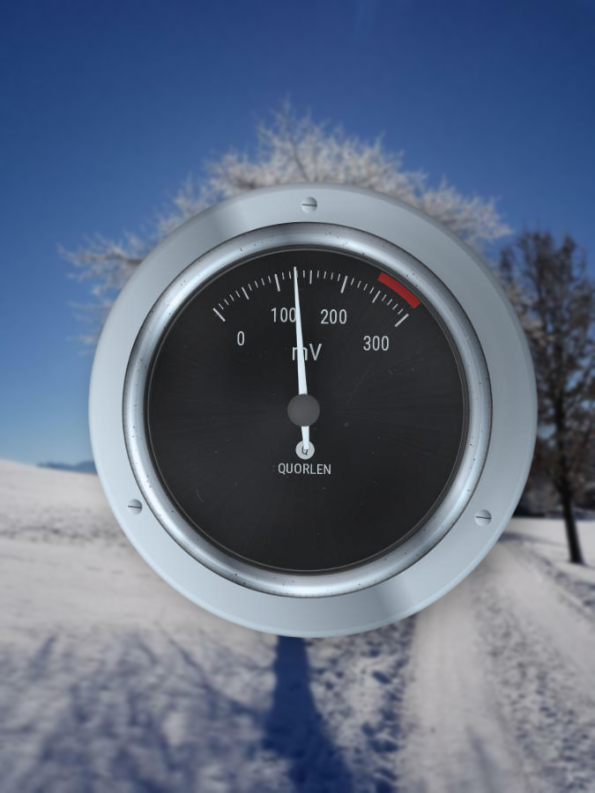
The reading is 130; mV
